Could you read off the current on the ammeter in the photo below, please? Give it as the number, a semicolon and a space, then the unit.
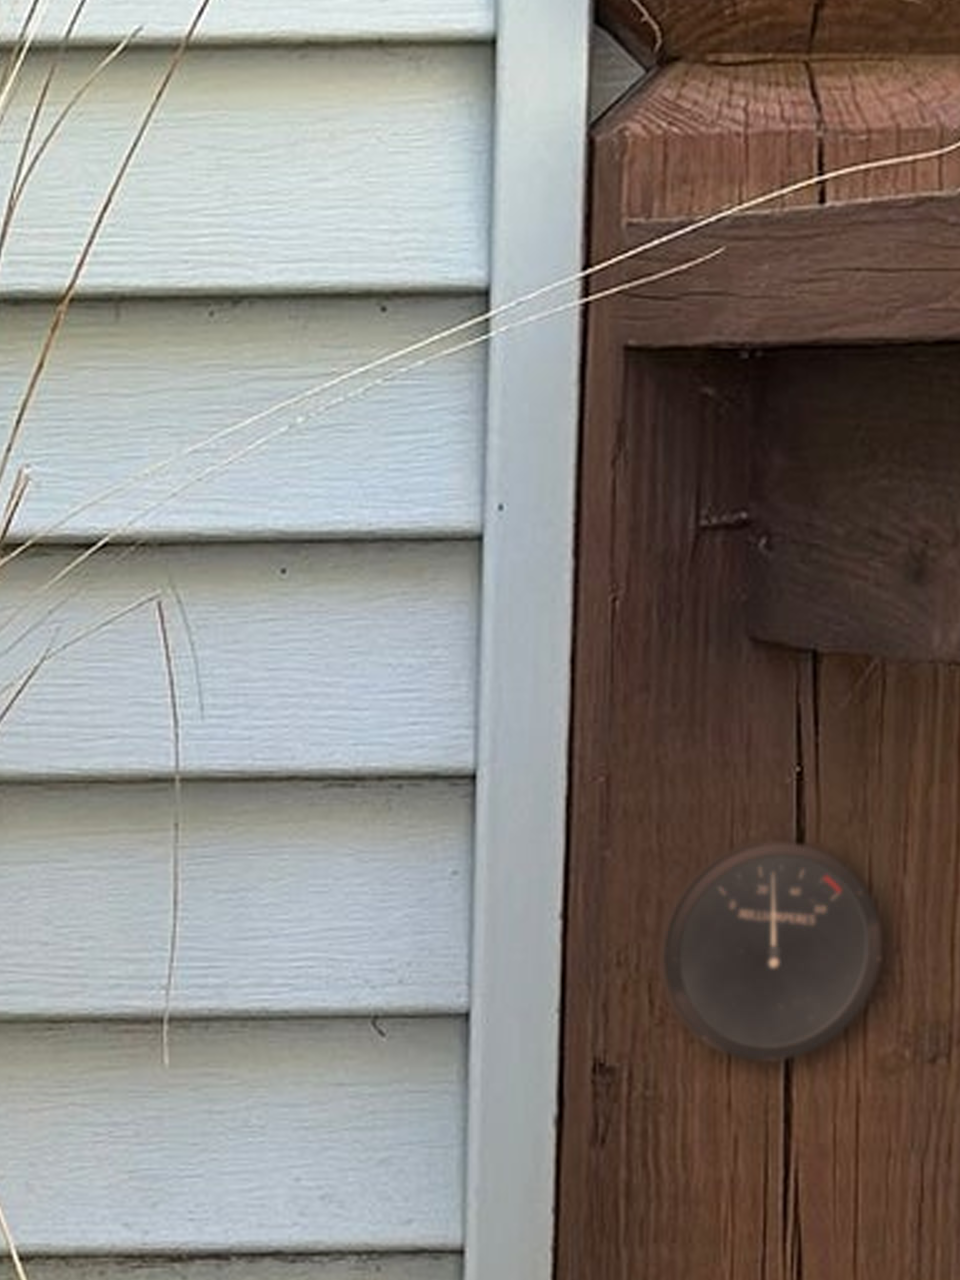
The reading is 25; mA
